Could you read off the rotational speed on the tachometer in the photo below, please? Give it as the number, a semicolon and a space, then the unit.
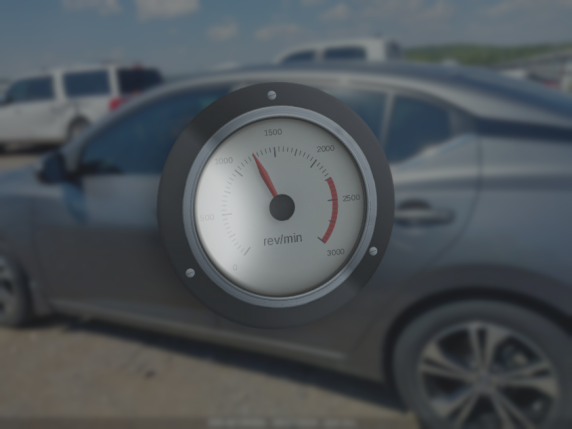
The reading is 1250; rpm
